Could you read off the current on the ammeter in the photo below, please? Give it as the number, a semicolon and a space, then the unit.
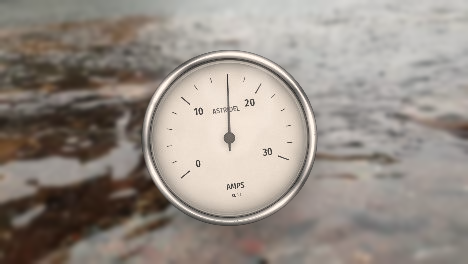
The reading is 16; A
